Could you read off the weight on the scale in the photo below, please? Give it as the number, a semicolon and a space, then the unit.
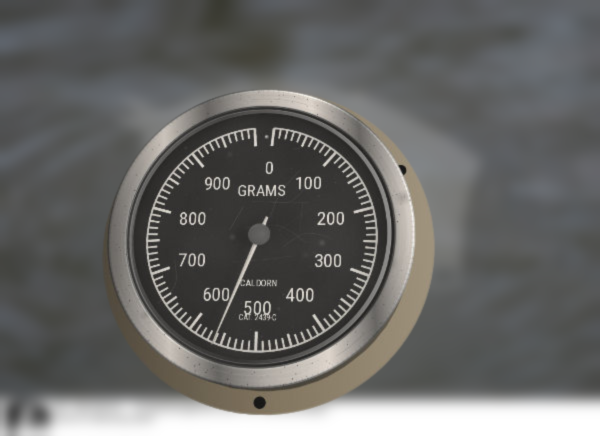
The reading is 560; g
